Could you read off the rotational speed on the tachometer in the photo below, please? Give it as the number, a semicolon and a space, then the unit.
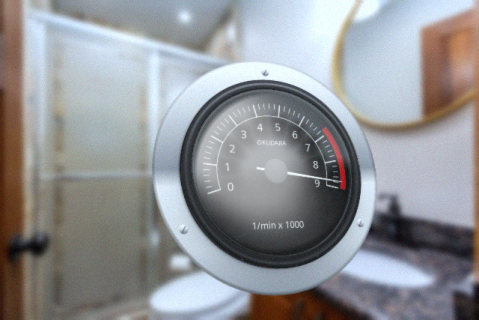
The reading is 8800; rpm
